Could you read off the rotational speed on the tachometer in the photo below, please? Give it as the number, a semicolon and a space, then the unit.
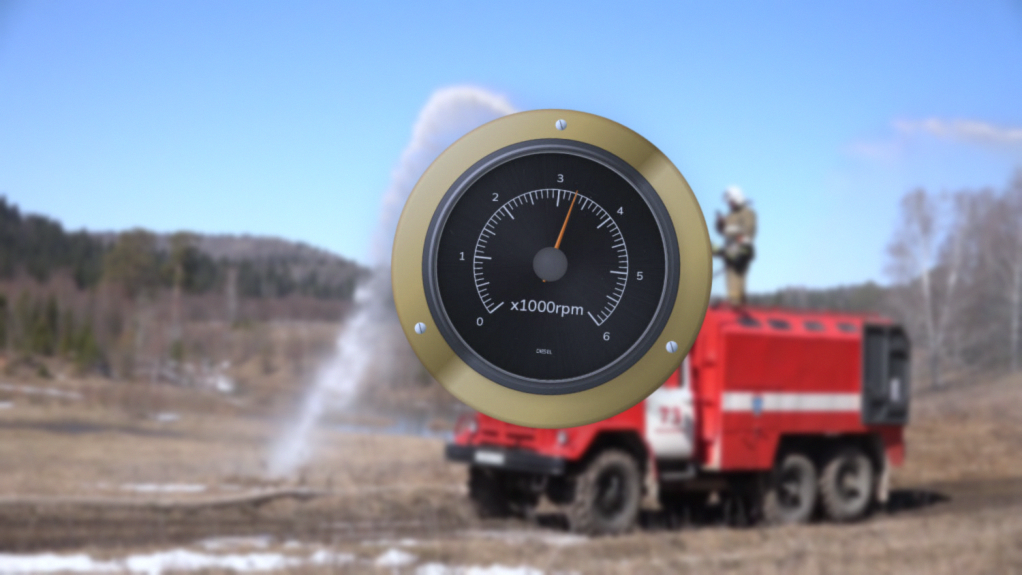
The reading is 3300; rpm
